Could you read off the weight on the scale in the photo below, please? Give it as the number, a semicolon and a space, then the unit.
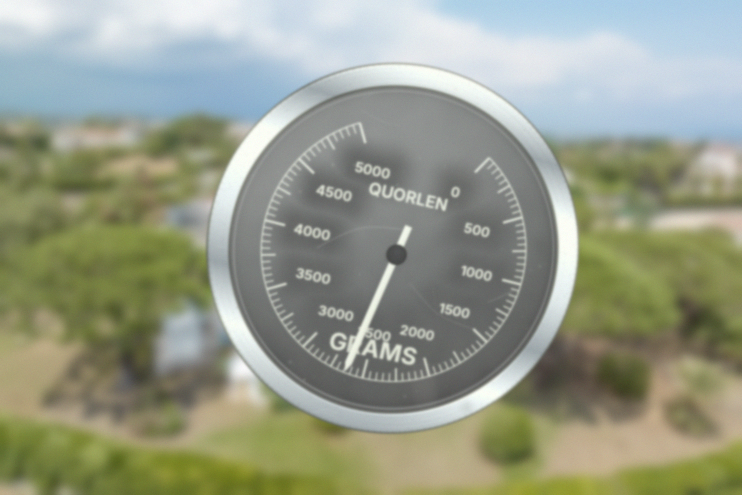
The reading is 2650; g
